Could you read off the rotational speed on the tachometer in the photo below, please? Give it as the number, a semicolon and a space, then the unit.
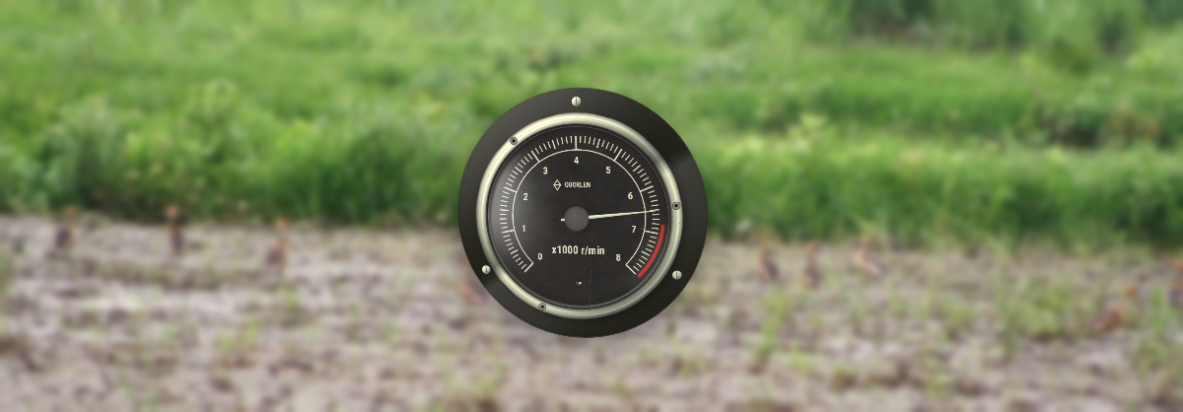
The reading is 6500; rpm
